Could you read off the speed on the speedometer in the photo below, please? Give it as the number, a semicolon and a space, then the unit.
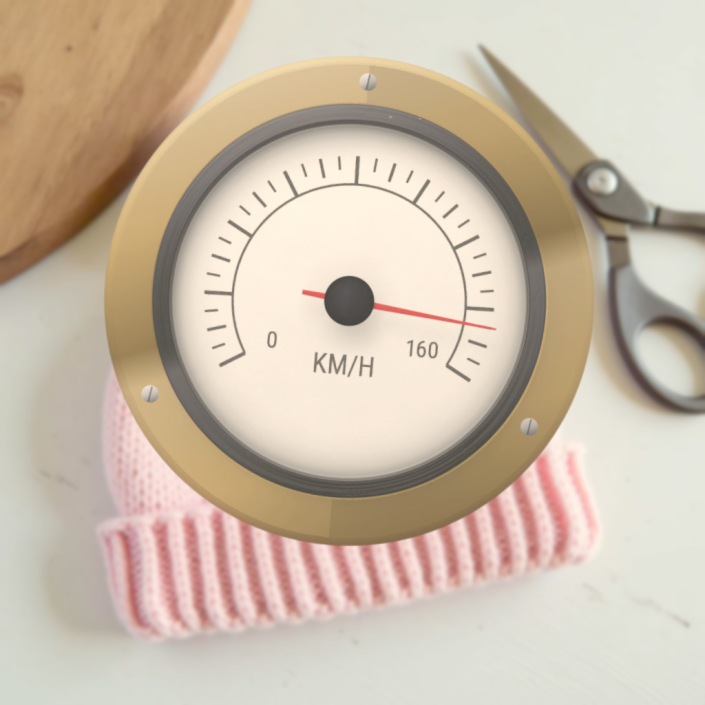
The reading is 145; km/h
